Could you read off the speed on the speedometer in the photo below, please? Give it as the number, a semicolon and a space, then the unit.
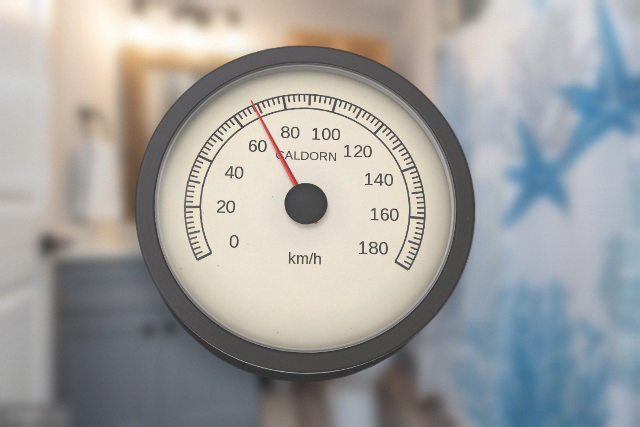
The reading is 68; km/h
